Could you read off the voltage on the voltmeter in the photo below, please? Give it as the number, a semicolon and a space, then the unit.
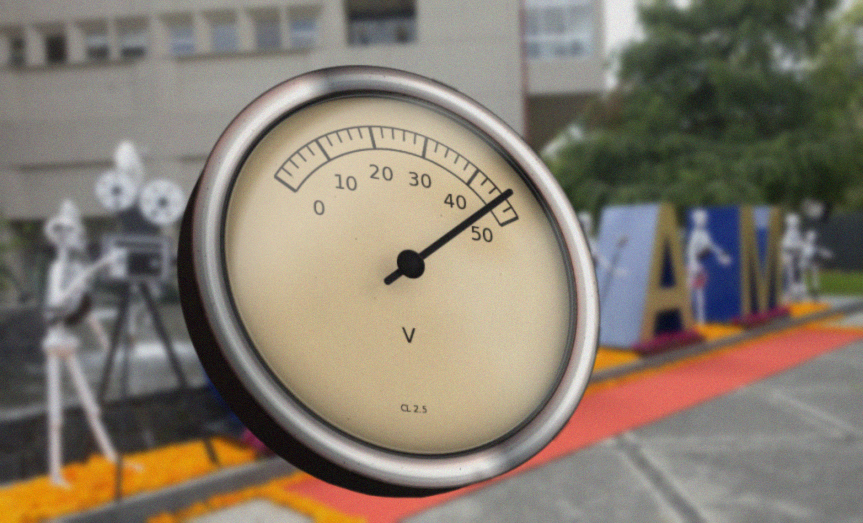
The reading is 46; V
